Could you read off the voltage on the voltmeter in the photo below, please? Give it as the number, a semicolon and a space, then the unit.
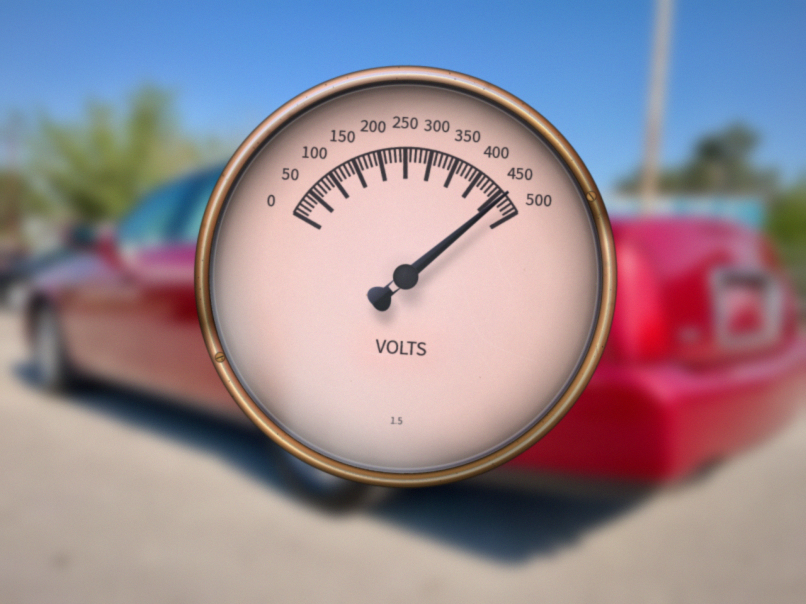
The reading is 460; V
